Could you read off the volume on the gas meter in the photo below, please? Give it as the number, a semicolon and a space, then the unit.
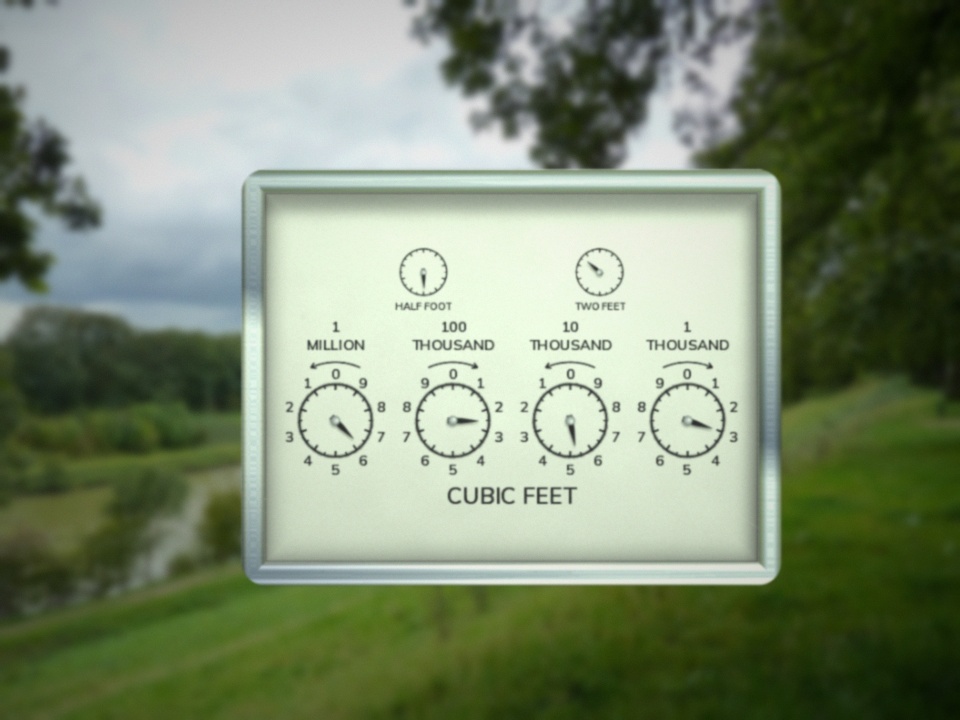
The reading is 625300; ft³
